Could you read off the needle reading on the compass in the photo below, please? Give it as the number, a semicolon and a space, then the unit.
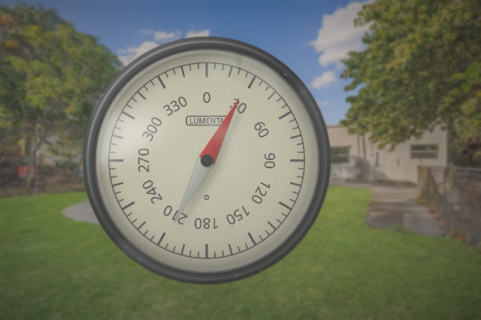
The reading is 27.5; °
